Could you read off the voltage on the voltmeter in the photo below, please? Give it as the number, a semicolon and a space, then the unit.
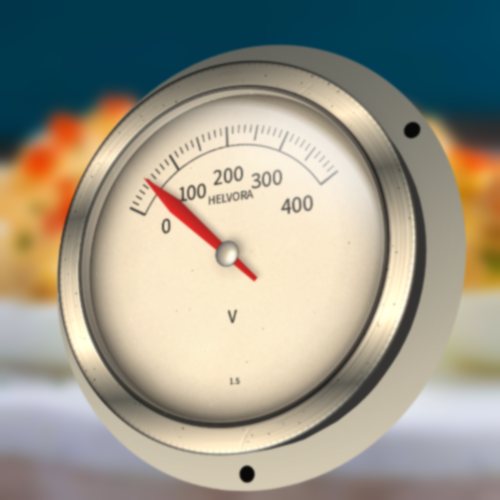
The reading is 50; V
